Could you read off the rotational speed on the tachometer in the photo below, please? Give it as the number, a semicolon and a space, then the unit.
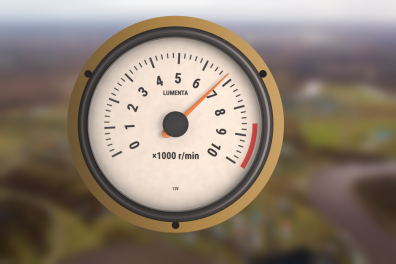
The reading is 6800; rpm
